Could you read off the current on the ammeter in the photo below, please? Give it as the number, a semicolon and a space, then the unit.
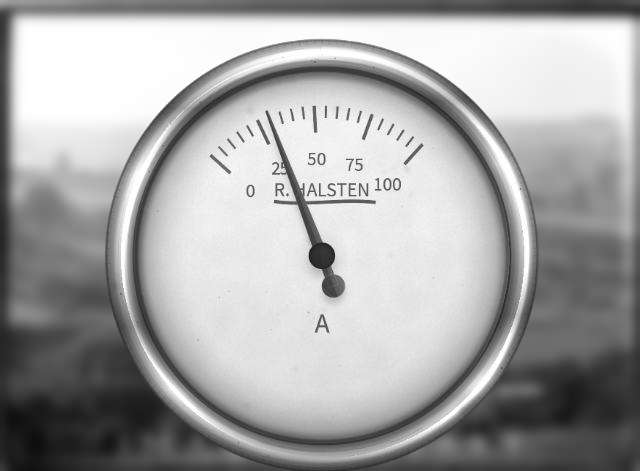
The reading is 30; A
